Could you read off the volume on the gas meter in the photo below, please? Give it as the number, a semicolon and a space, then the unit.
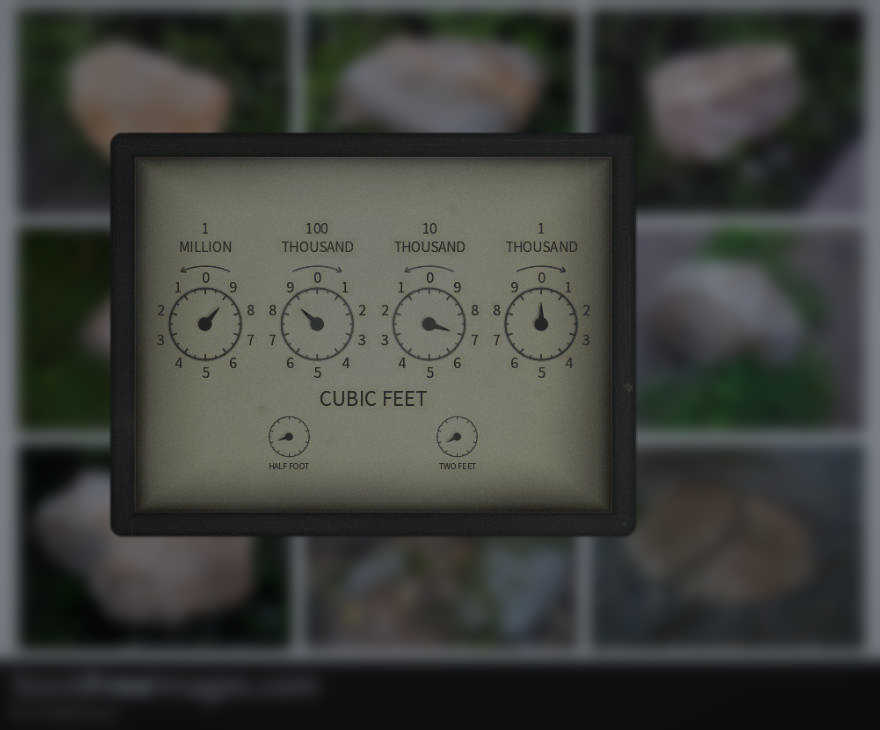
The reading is 887000; ft³
